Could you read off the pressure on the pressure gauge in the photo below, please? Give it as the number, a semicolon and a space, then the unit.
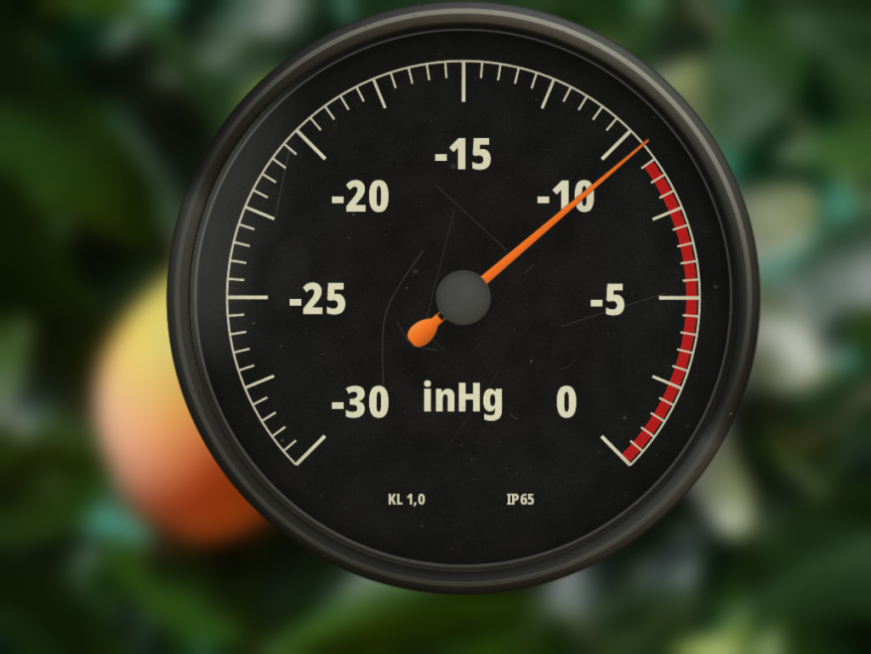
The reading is -9.5; inHg
